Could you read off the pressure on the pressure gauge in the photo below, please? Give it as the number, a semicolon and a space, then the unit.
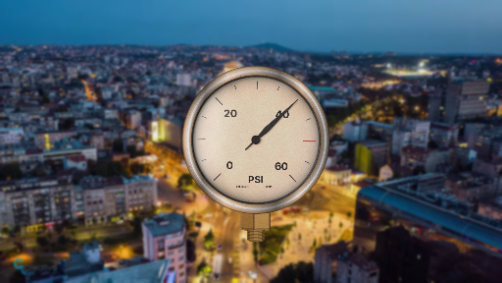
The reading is 40; psi
